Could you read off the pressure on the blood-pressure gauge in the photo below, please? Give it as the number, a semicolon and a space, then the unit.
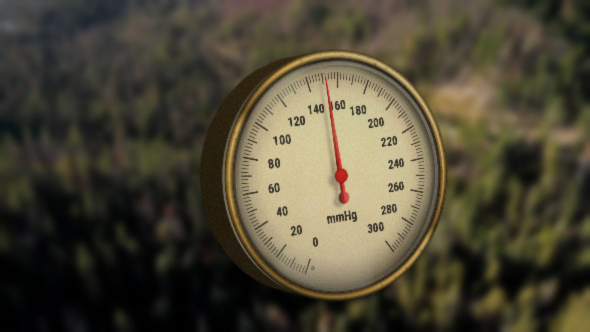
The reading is 150; mmHg
